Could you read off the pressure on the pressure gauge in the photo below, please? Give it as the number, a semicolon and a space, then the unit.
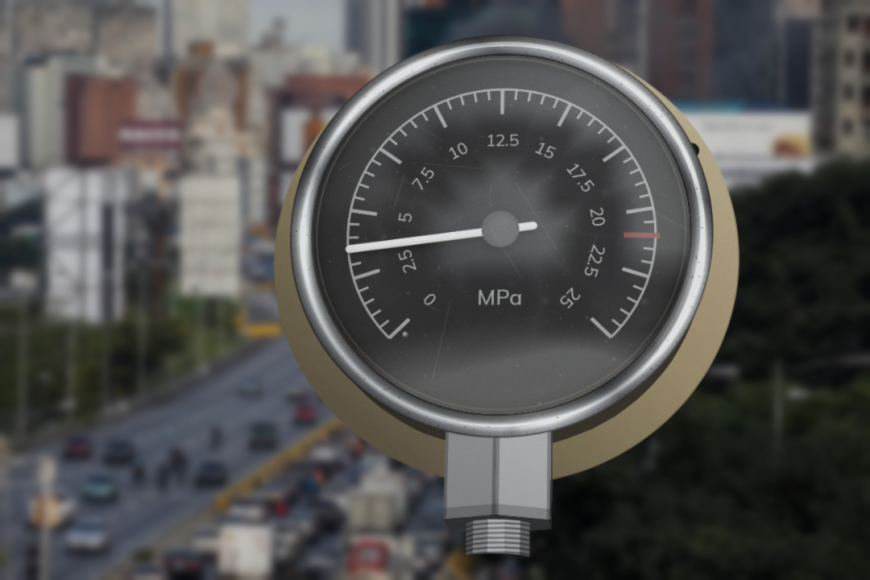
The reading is 3.5; MPa
